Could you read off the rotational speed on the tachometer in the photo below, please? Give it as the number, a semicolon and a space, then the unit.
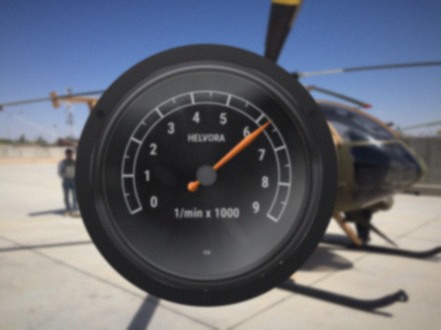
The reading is 6250; rpm
